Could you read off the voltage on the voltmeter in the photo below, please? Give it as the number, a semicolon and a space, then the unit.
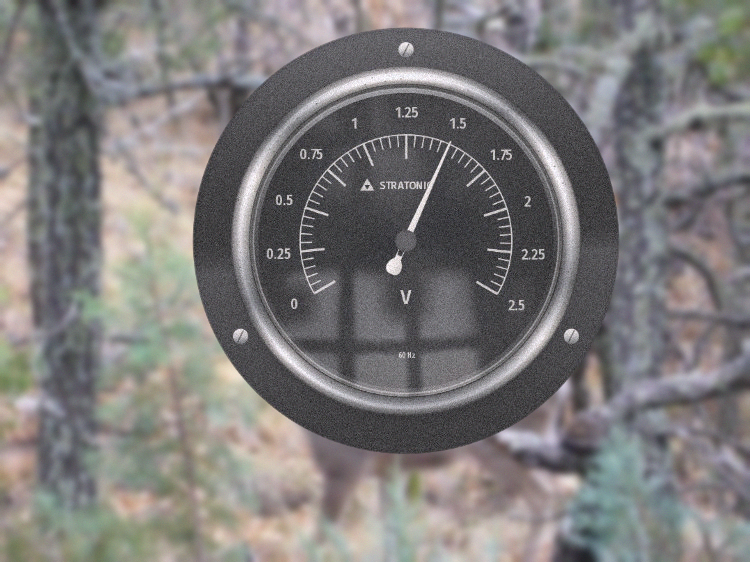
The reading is 1.5; V
